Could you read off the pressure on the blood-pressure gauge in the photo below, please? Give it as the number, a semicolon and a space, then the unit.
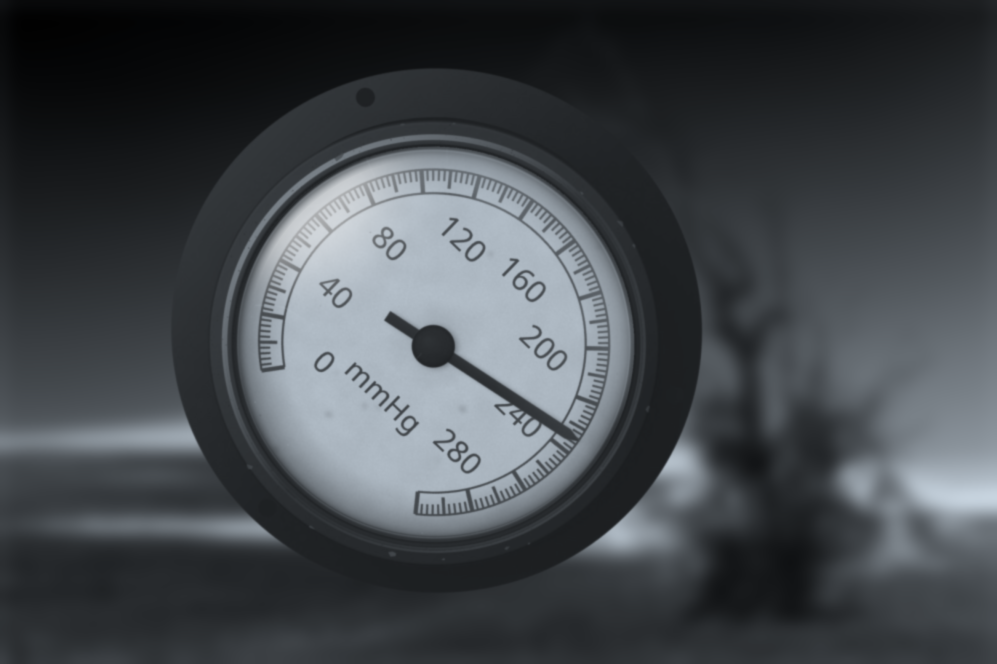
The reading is 234; mmHg
